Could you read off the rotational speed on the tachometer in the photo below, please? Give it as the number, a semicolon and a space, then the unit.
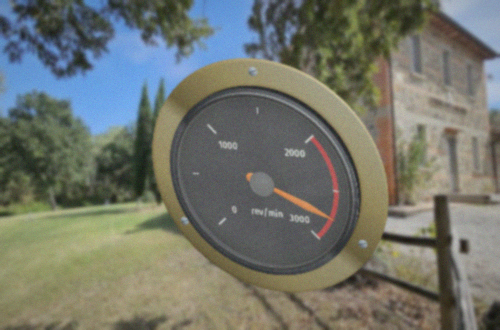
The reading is 2750; rpm
